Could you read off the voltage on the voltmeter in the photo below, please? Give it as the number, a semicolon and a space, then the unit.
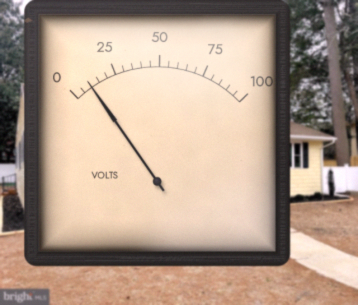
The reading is 10; V
